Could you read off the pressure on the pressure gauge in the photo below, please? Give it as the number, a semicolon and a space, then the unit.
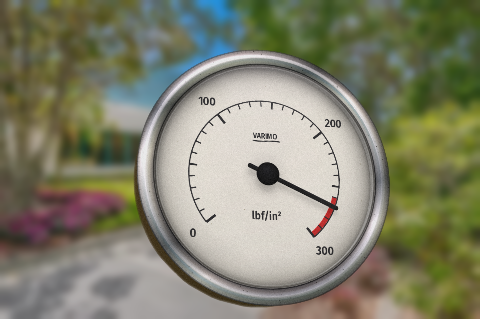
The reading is 270; psi
